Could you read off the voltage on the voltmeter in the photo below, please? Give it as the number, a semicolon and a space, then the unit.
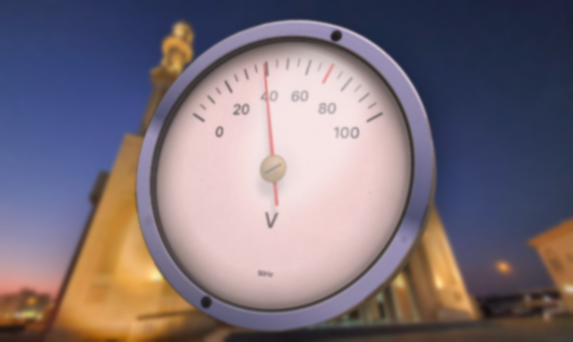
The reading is 40; V
